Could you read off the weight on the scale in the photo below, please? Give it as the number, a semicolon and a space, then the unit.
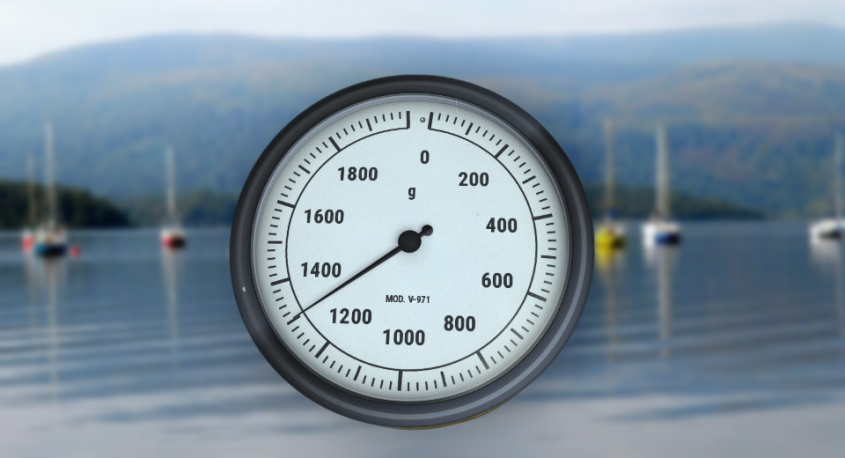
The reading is 1300; g
